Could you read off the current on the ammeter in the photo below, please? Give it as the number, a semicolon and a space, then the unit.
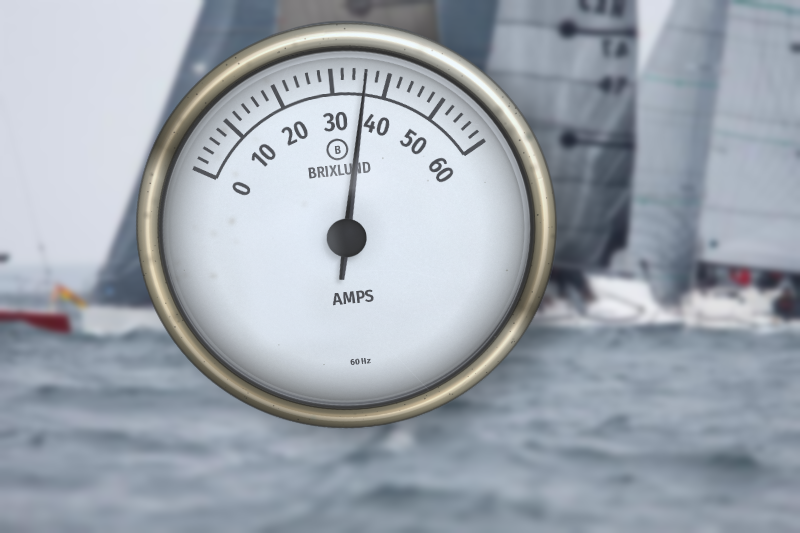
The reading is 36; A
